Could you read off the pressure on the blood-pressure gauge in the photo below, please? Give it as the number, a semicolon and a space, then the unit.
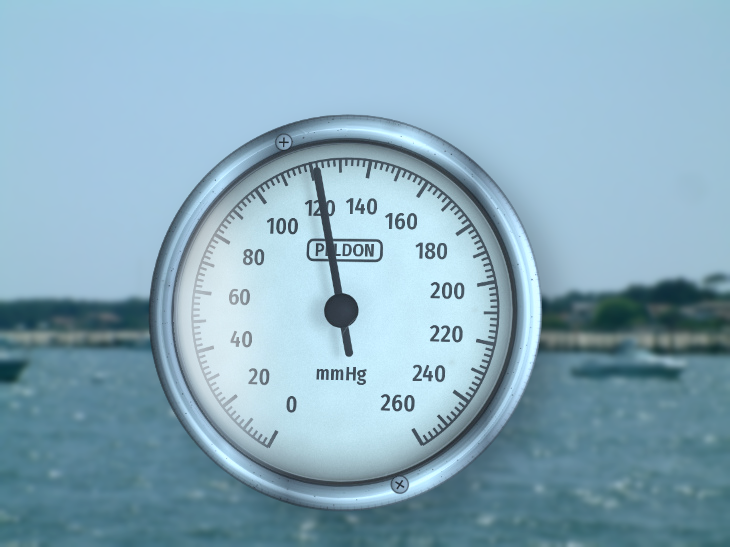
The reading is 122; mmHg
